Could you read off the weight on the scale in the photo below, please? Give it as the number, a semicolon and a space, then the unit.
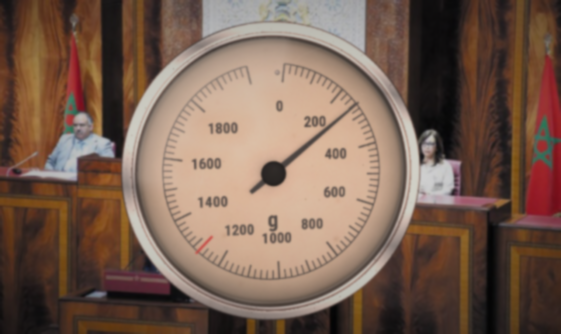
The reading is 260; g
